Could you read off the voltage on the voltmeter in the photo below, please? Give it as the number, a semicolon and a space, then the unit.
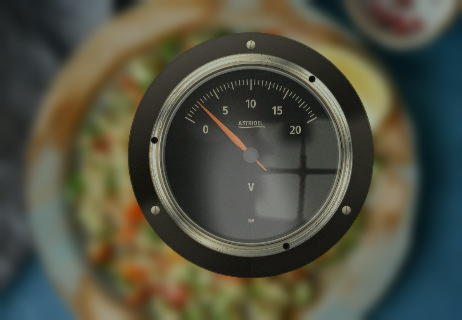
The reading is 2.5; V
